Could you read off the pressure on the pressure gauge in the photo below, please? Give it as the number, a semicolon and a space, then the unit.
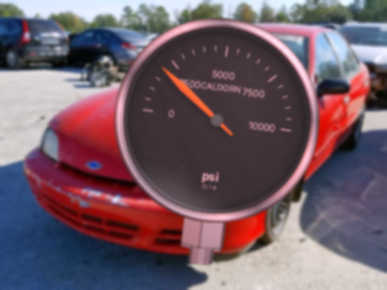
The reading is 2000; psi
